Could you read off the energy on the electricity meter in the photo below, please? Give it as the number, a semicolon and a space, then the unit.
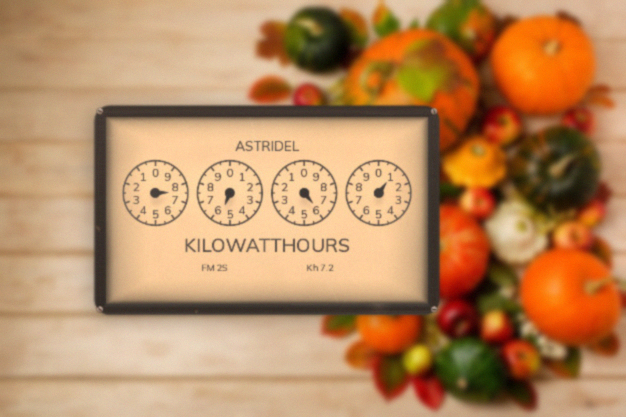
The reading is 7561; kWh
